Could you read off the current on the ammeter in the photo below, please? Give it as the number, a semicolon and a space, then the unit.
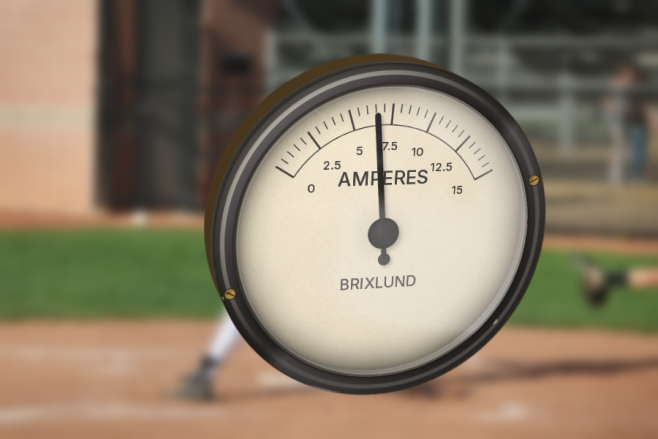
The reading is 6.5; A
